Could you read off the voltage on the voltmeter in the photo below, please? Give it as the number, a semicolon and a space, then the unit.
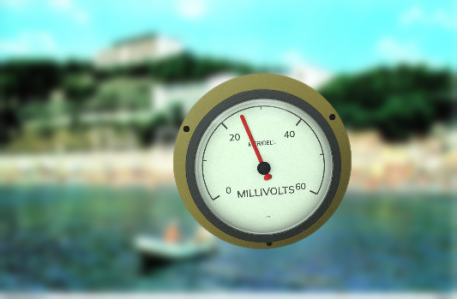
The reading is 25; mV
